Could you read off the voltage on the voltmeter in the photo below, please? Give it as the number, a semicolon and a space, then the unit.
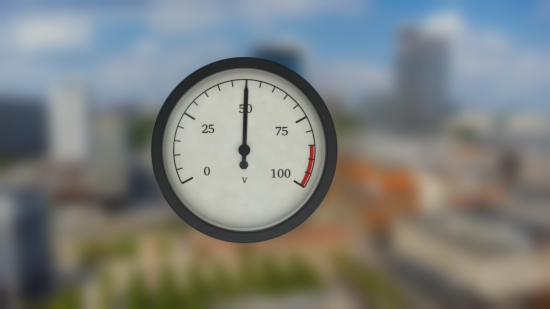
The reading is 50; V
